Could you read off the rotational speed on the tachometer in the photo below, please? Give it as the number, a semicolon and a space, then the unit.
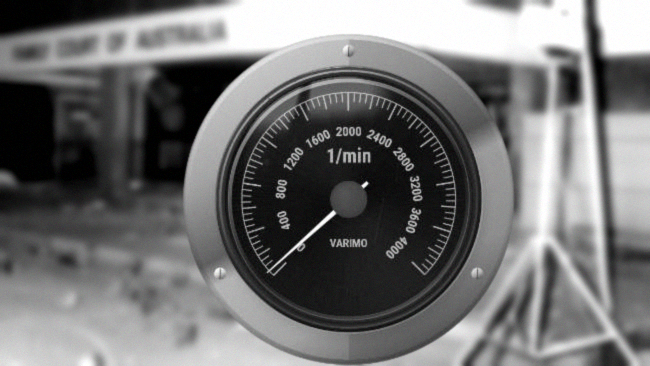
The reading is 50; rpm
